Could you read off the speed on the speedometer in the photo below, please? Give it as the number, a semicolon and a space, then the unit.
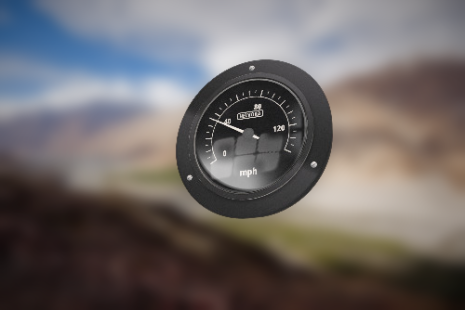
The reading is 35; mph
